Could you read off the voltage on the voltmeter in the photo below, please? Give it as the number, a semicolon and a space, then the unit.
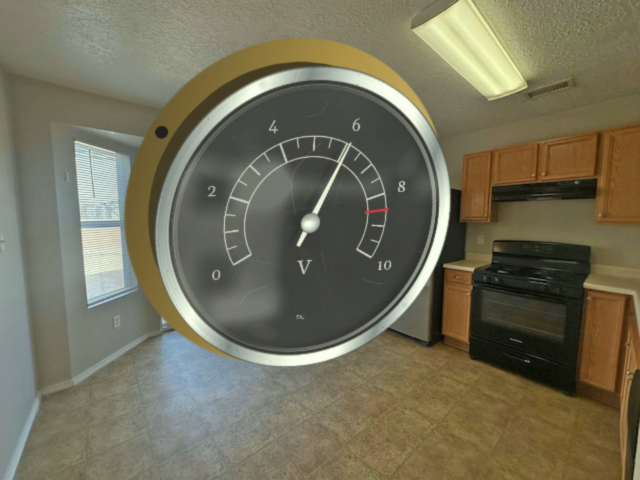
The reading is 6; V
